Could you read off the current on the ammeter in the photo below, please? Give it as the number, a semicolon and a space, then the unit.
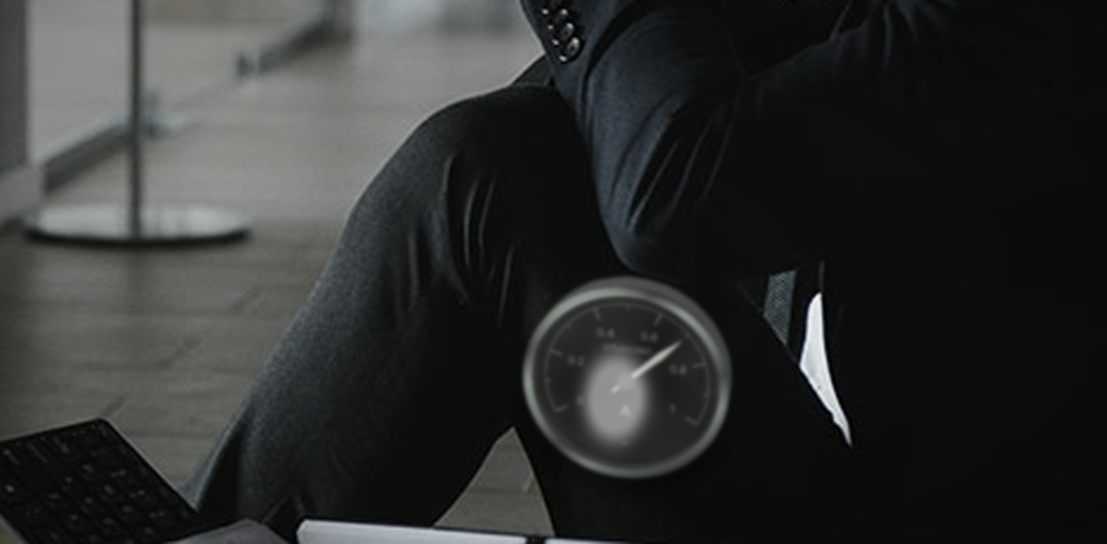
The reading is 0.7; A
